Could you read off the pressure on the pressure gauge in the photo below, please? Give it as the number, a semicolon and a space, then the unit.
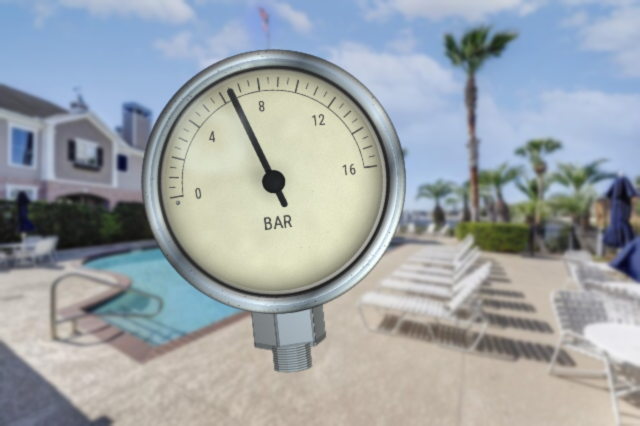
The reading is 6.5; bar
